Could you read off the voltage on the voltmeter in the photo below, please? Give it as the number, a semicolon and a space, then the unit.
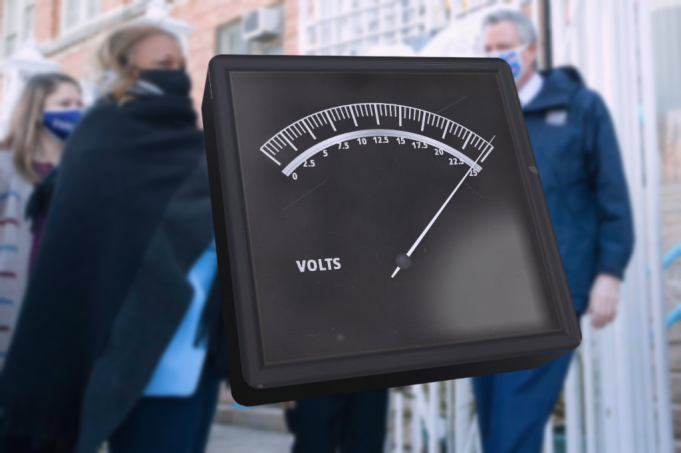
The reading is 24.5; V
